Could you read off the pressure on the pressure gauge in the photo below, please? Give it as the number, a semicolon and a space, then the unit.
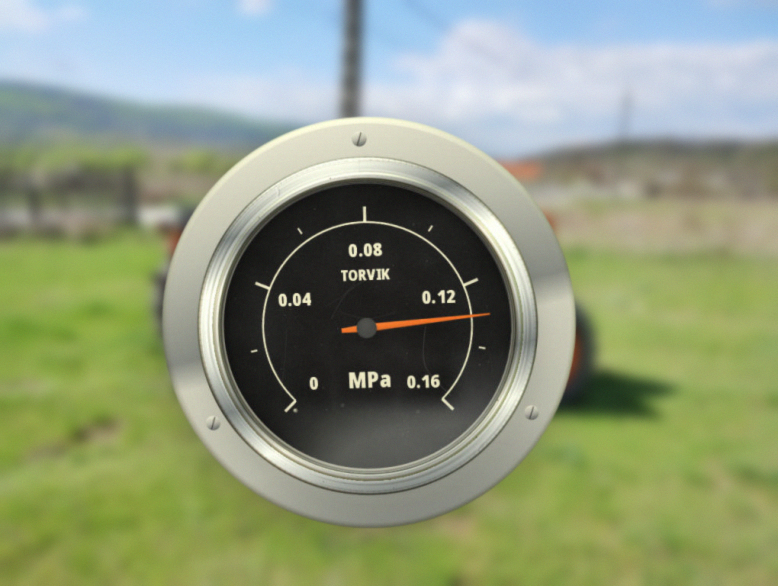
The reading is 0.13; MPa
